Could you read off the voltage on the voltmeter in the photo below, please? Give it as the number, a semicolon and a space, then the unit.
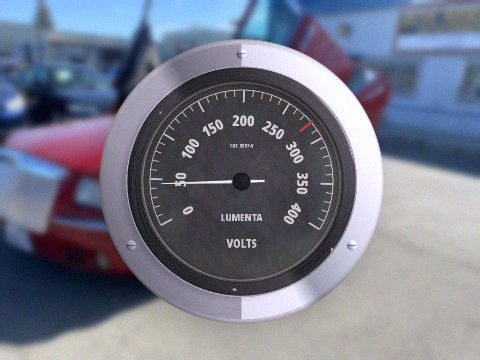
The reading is 45; V
